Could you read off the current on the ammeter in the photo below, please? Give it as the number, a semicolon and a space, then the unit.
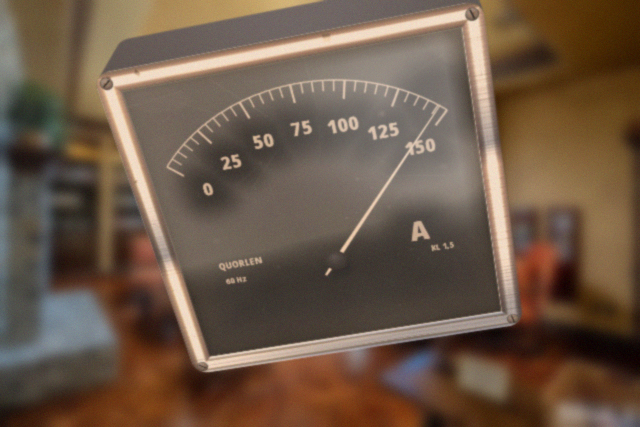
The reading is 145; A
